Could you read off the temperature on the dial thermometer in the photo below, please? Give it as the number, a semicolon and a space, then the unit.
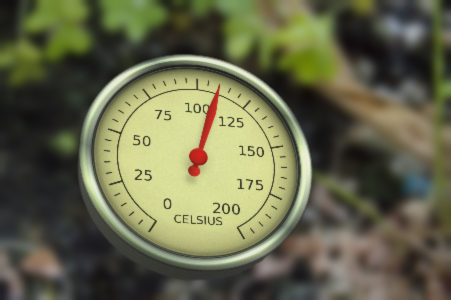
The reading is 110; °C
